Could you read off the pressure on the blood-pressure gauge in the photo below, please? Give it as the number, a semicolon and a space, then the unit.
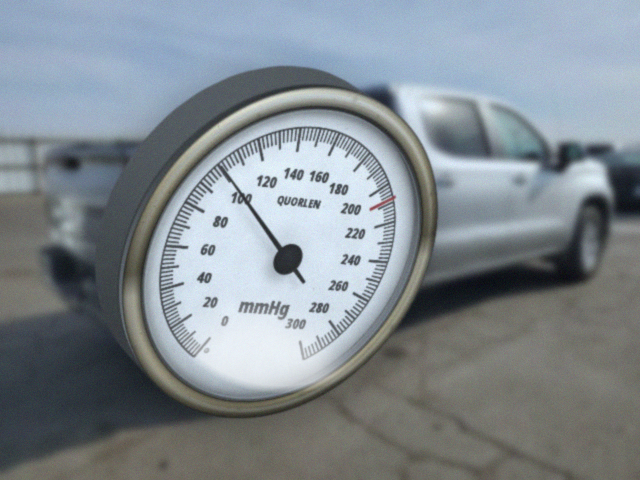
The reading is 100; mmHg
